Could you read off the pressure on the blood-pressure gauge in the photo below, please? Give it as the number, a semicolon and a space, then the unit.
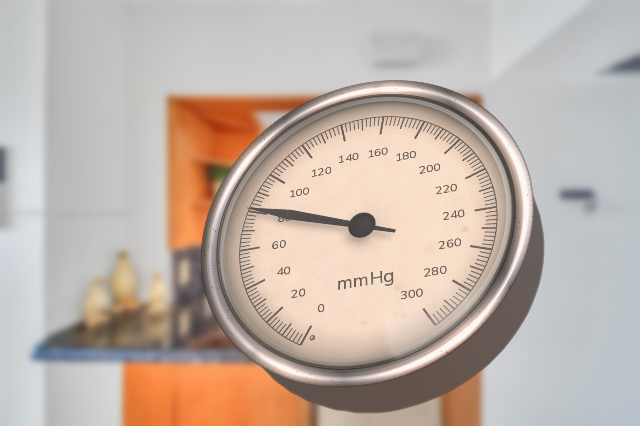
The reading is 80; mmHg
